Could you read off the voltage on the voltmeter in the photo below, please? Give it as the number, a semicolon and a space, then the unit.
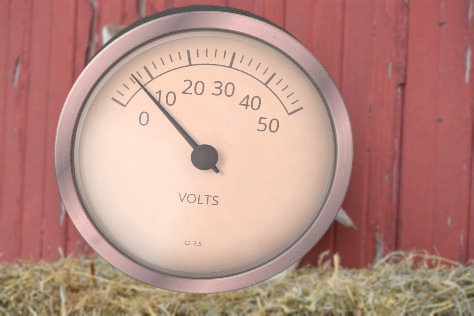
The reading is 7; V
